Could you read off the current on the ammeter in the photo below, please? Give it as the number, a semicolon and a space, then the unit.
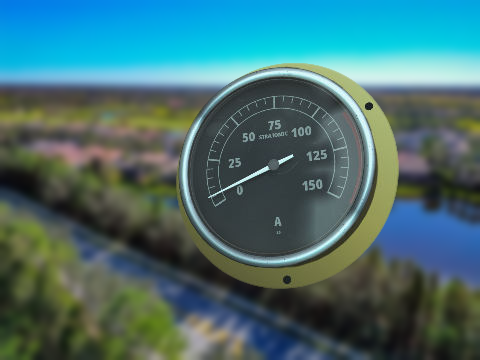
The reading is 5; A
